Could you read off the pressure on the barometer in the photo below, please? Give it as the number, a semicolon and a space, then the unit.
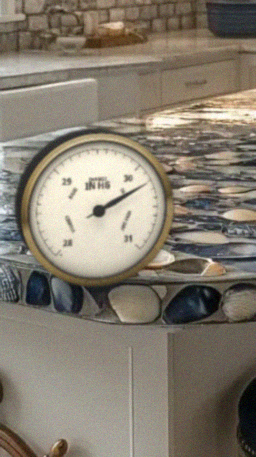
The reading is 30.2; inHg
